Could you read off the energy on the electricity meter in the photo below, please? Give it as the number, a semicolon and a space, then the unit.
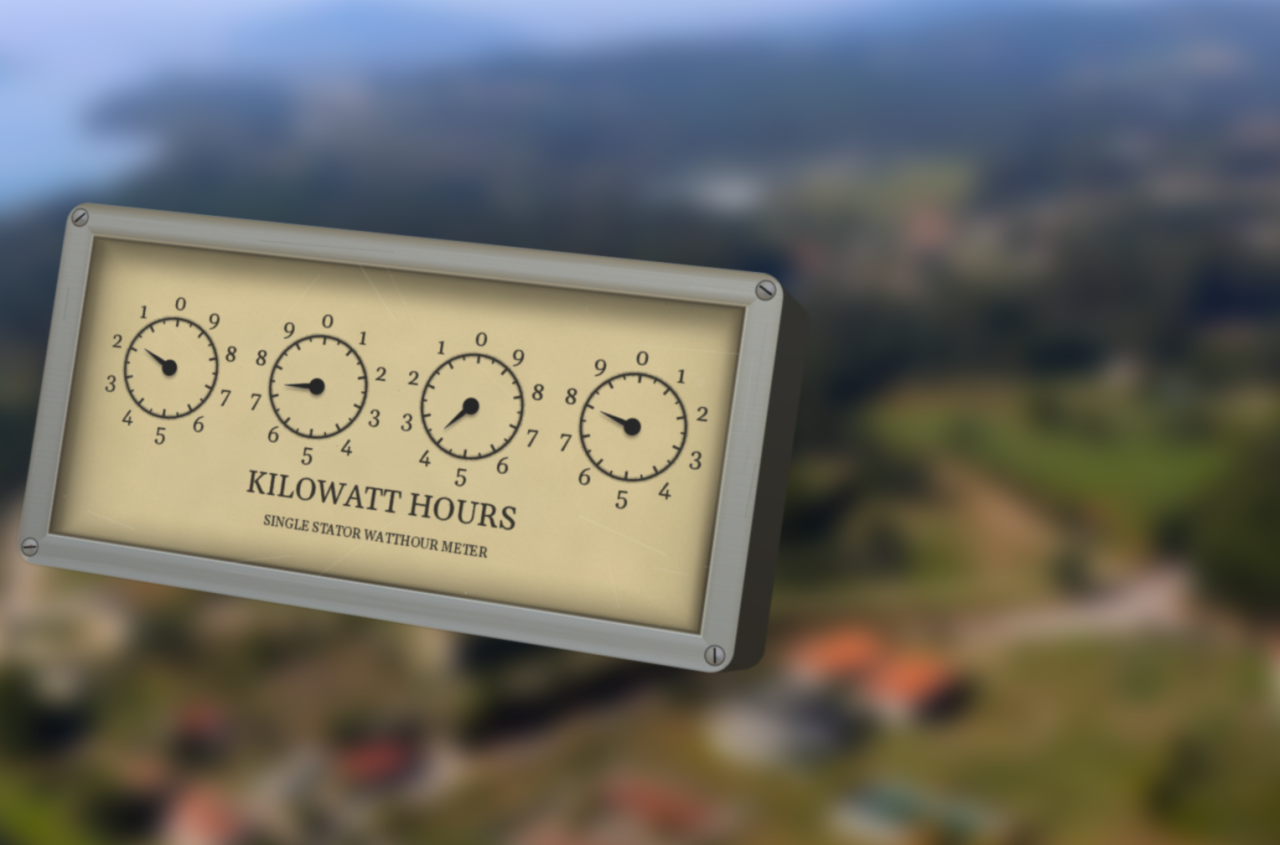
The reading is 1738; kWh
